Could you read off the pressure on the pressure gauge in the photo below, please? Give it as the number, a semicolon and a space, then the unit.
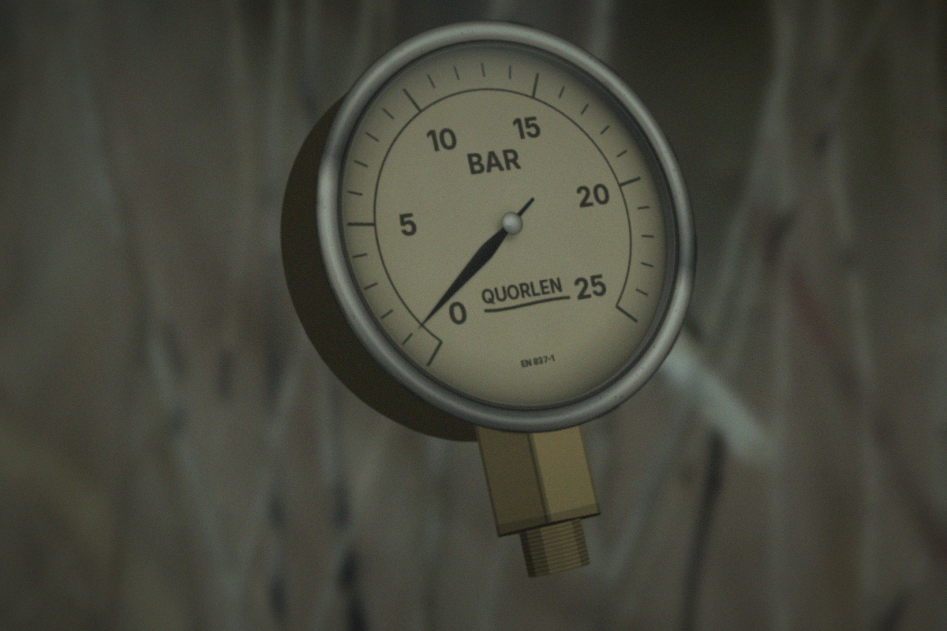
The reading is 1; bar
